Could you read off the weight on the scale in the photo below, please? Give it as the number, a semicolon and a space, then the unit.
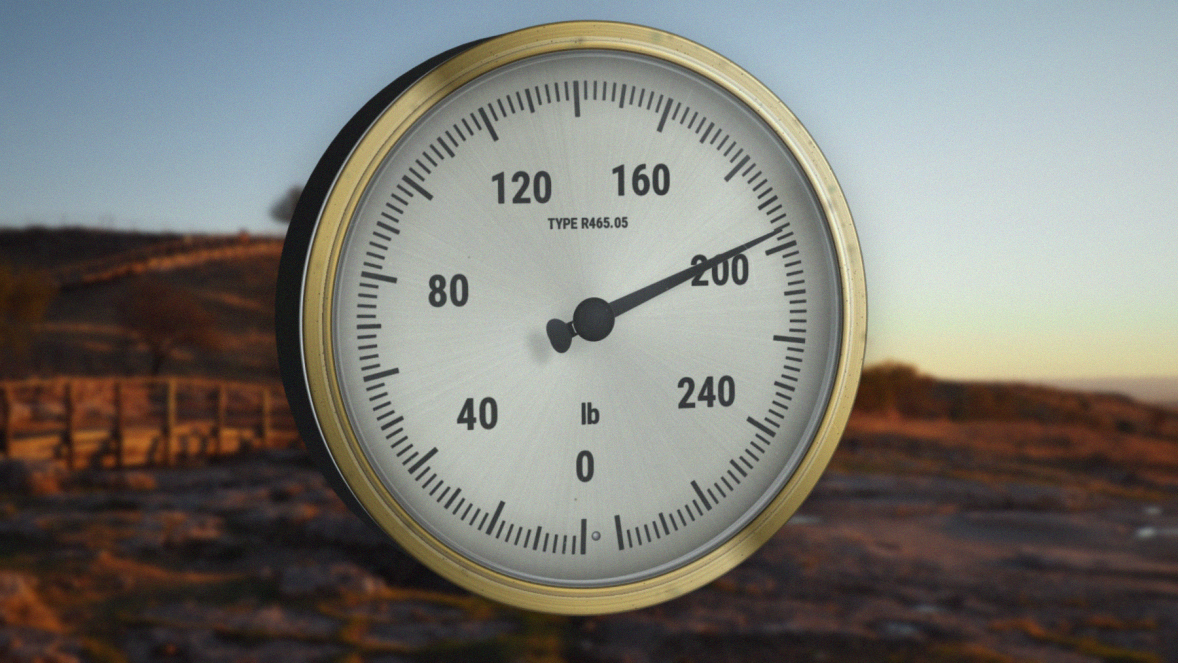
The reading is 196; lb
